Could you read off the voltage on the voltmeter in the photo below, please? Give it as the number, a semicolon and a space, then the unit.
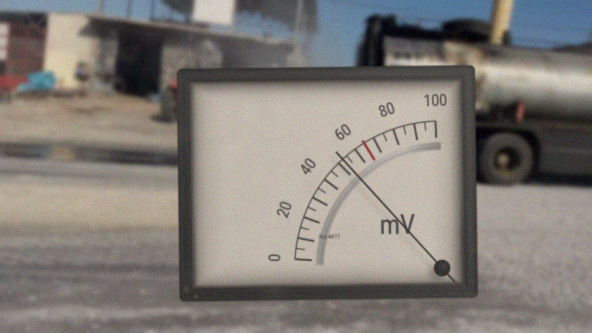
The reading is 52.5; mV
